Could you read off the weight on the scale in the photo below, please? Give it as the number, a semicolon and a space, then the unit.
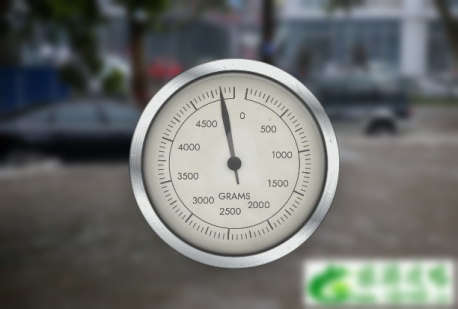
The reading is 4850; g
